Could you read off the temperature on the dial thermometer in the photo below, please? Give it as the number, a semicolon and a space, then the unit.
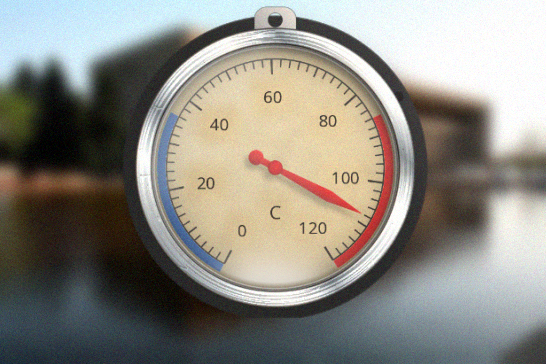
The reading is 108; °C
